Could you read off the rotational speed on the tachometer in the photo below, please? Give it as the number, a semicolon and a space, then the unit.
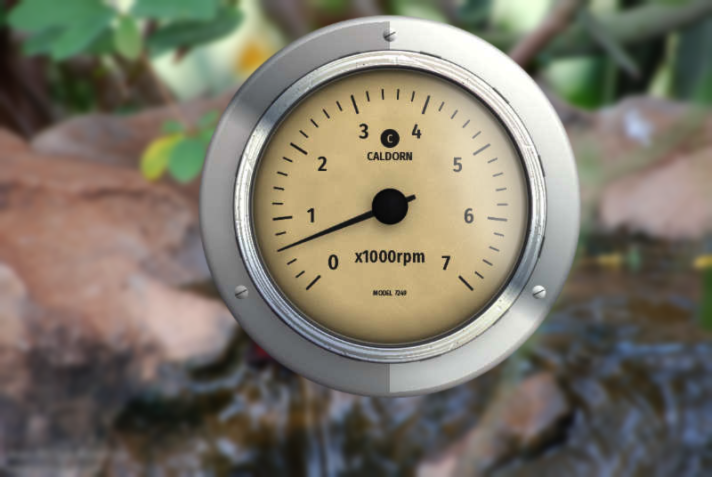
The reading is 600; rpm
